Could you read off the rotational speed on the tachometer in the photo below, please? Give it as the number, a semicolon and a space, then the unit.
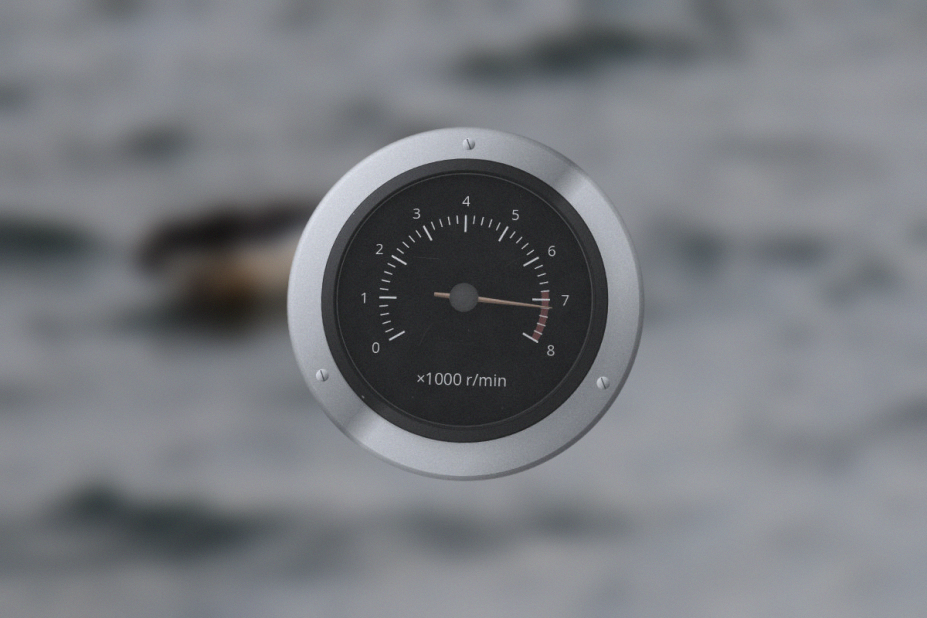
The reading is 7200; rpm
